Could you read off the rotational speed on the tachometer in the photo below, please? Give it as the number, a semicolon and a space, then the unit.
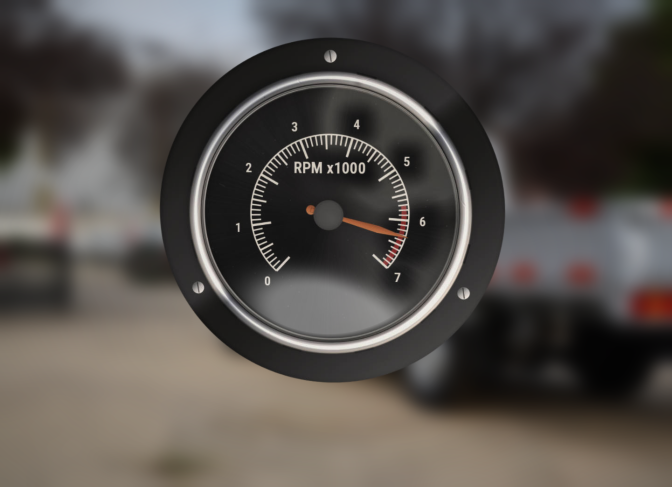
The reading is 6300; rpm
